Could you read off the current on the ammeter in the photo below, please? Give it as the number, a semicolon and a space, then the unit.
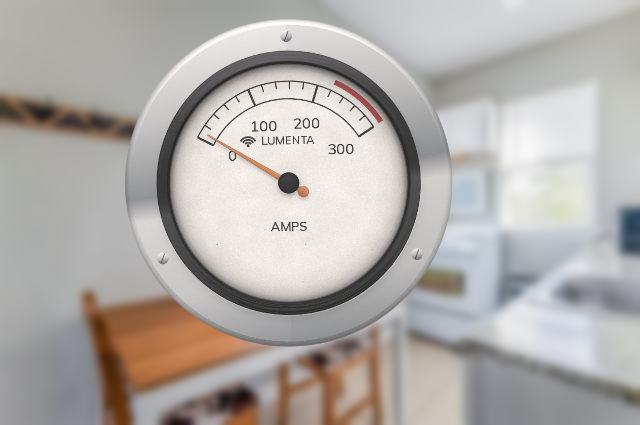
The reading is 10; A
